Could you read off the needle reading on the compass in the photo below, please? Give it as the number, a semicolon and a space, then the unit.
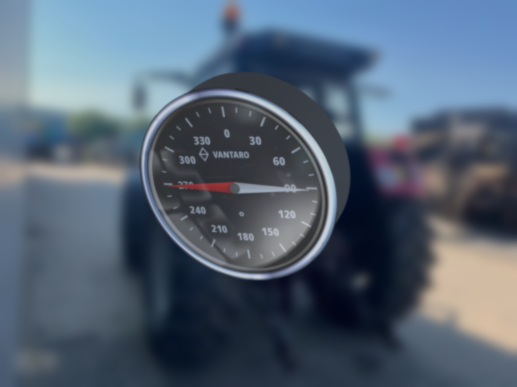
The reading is 270; °
